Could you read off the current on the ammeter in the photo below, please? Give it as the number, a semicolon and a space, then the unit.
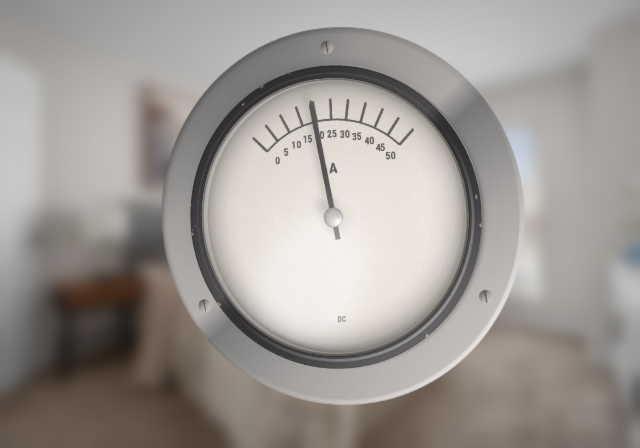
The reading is 20; A
